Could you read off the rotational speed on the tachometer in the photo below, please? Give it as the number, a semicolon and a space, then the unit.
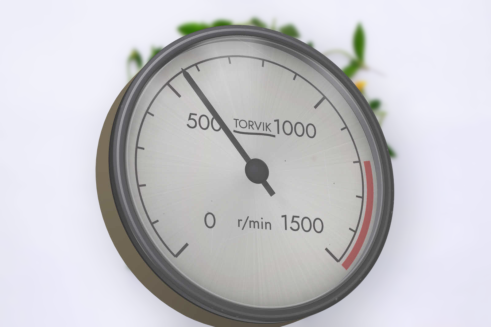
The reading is 550; rpm
